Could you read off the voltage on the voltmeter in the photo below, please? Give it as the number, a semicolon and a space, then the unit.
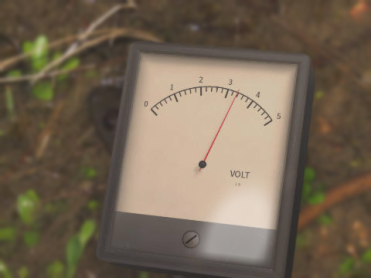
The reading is 3.4; V
